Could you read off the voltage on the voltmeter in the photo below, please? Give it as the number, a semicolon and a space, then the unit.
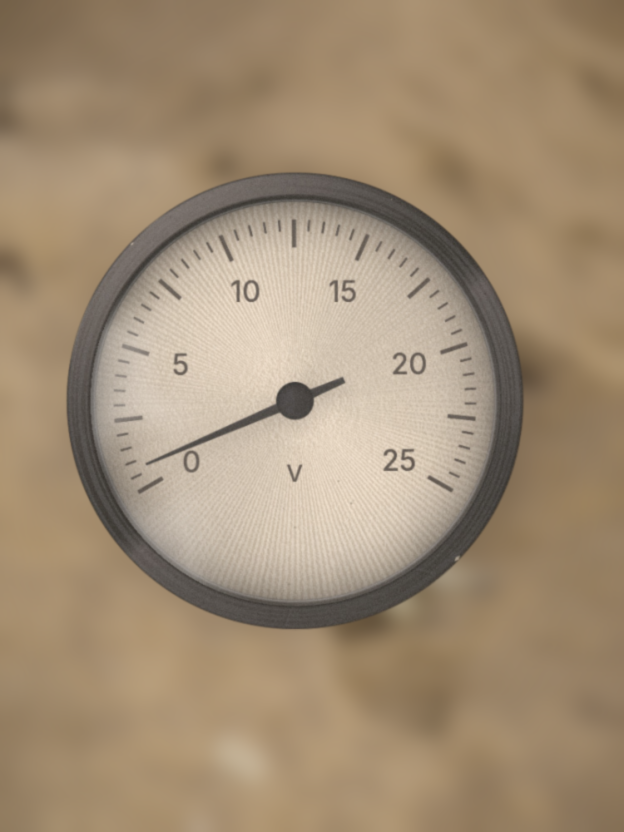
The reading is 0.75; V
